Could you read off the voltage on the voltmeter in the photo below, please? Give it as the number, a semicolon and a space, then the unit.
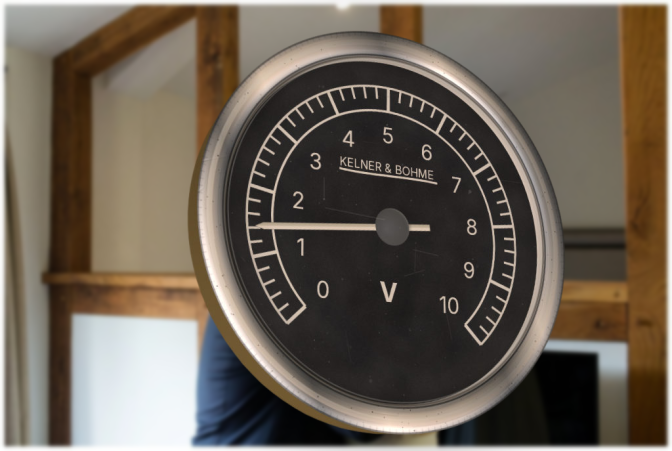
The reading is 1.4; V
